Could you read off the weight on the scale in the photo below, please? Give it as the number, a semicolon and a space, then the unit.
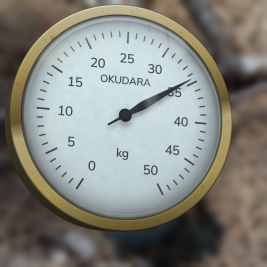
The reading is 34.5; kg
